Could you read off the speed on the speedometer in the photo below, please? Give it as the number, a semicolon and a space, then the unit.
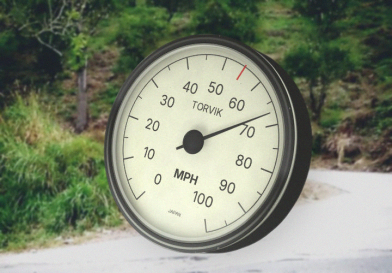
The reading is 67.5; mph
